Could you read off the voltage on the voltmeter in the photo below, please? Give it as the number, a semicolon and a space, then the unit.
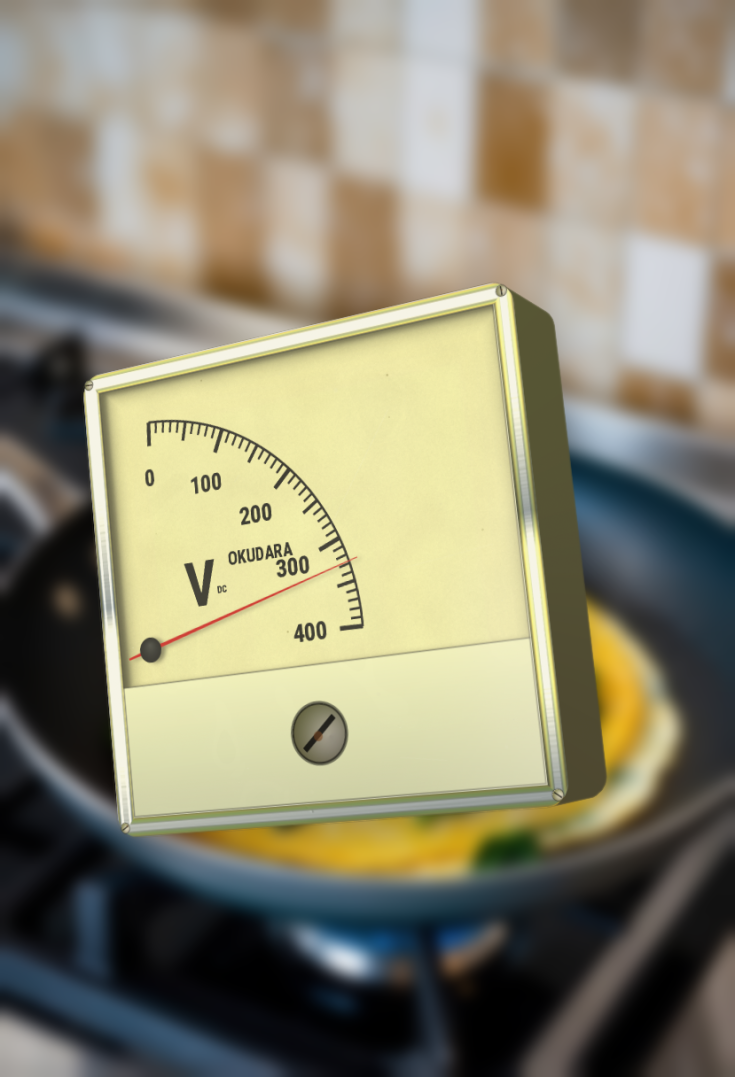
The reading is 330; V
